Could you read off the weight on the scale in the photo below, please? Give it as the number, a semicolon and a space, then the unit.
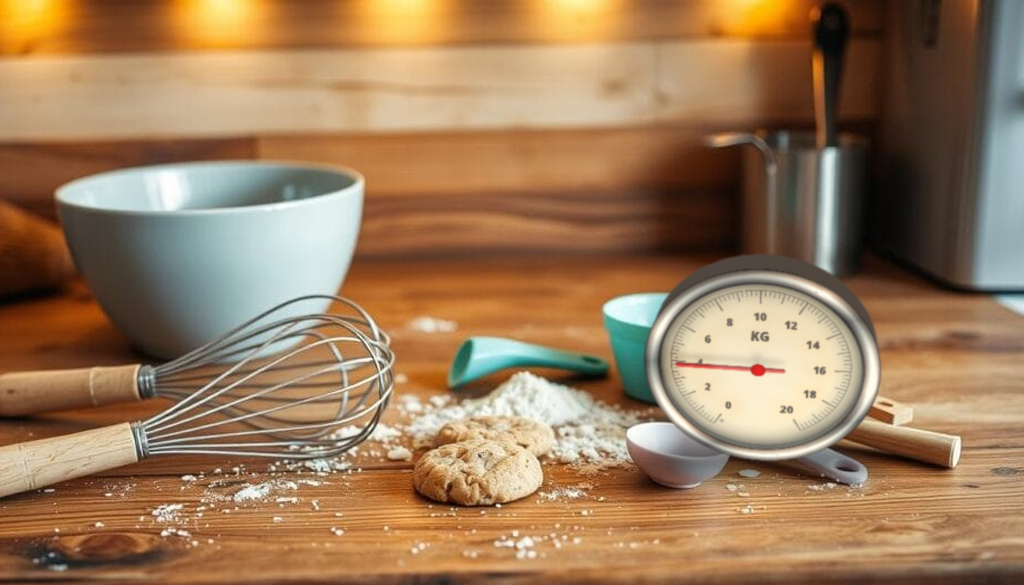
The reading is 4; kg
